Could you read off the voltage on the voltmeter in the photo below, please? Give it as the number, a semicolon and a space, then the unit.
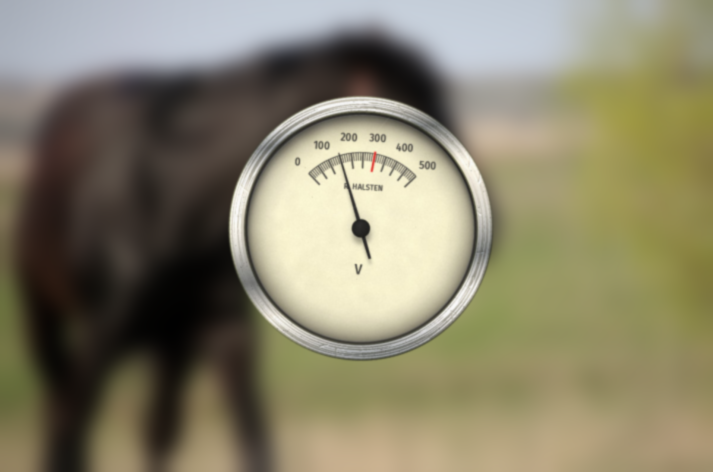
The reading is 150; V
